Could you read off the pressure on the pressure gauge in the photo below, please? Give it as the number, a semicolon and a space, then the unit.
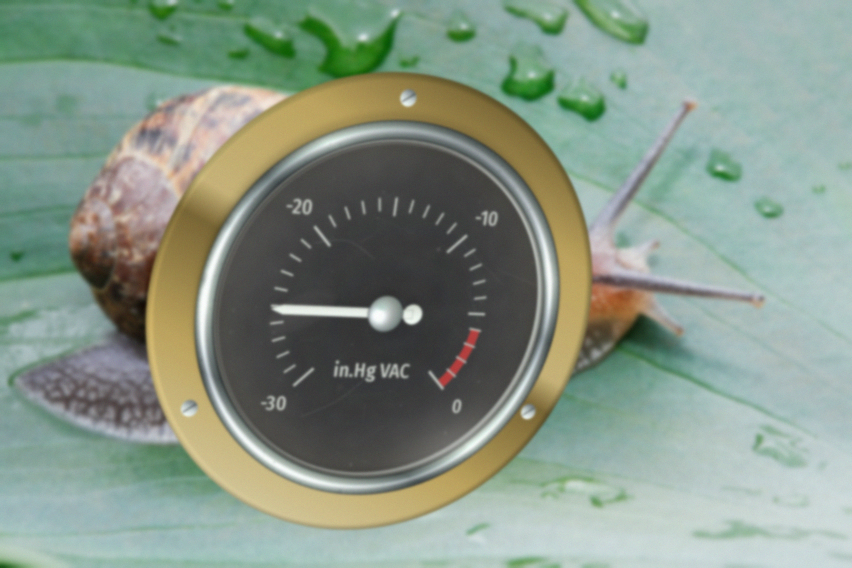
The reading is -25; inHg
